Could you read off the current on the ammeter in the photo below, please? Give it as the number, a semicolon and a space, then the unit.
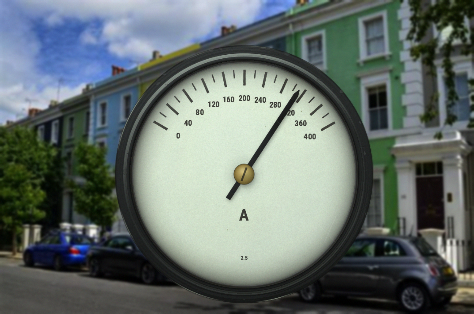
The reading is 310; A
